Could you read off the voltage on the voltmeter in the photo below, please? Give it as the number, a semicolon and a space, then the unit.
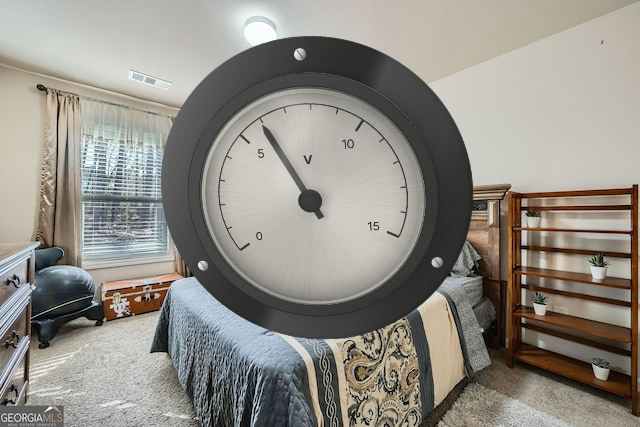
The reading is 6; V
